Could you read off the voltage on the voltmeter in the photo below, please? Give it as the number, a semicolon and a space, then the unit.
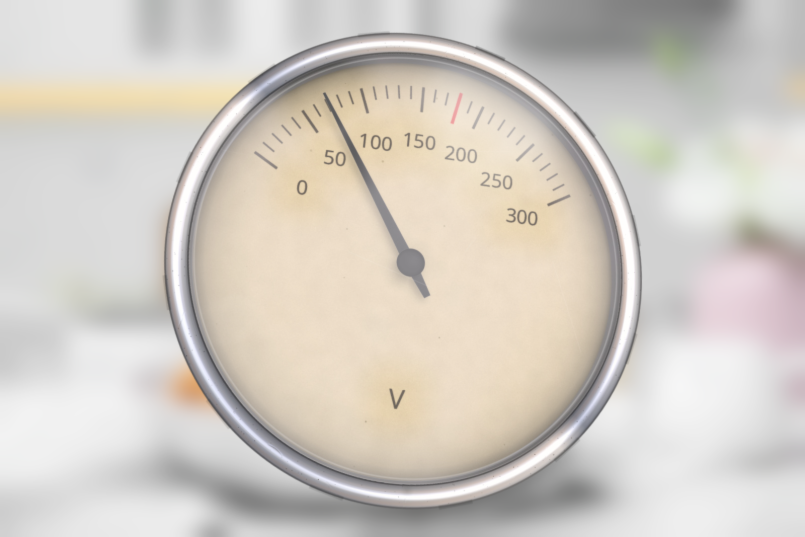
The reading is 70; V
